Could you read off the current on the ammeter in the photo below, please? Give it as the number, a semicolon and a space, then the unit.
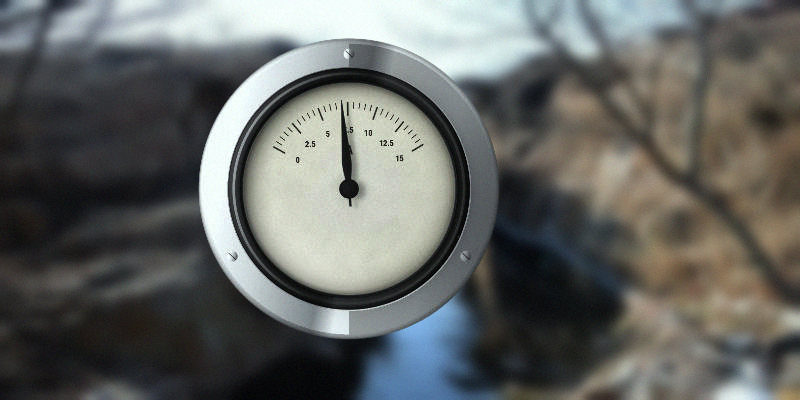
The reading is 7; A
